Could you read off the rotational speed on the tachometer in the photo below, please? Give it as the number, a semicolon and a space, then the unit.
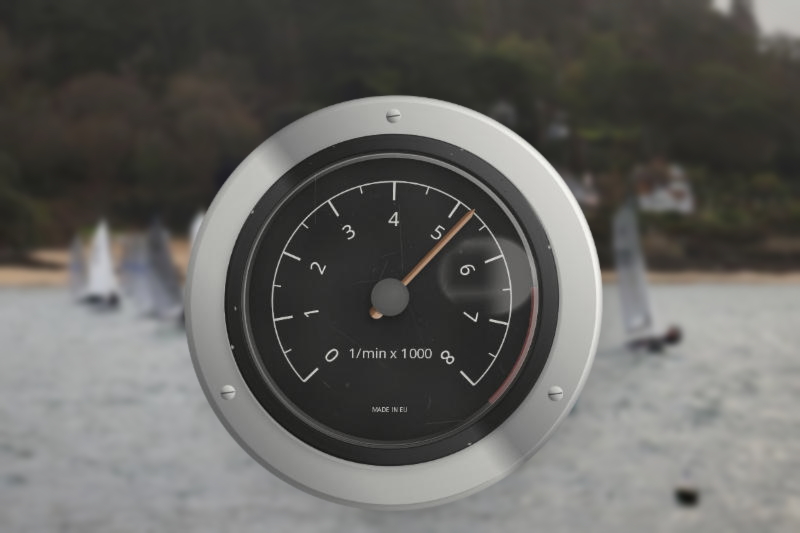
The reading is 5250; rpm
